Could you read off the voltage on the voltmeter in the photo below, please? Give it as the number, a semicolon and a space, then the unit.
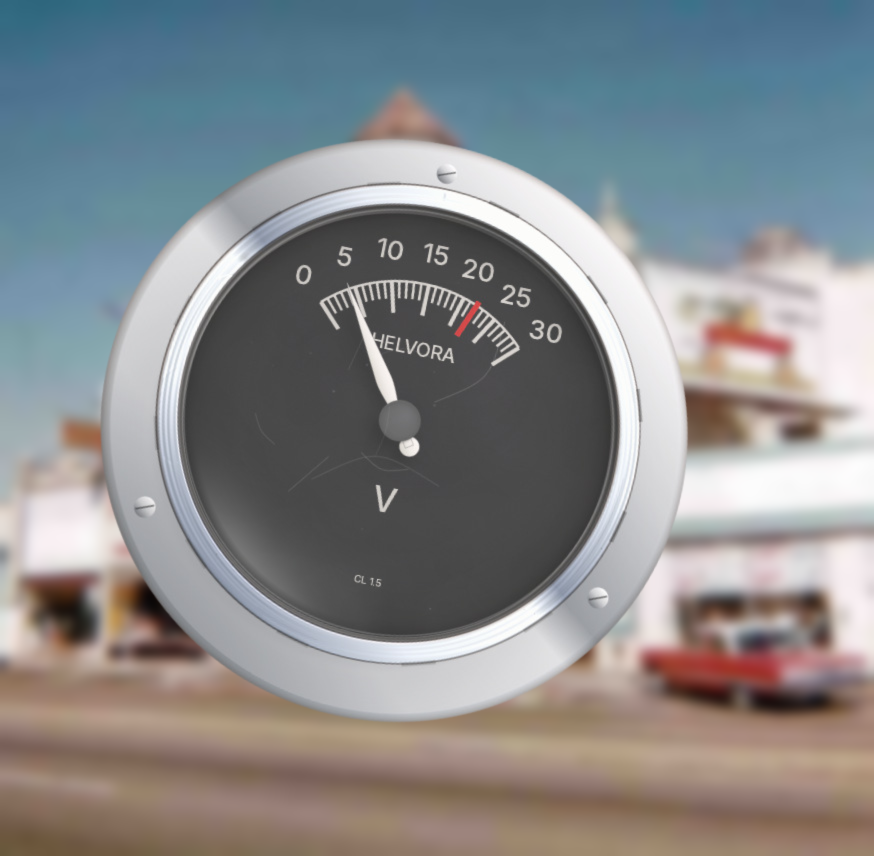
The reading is 4; V
